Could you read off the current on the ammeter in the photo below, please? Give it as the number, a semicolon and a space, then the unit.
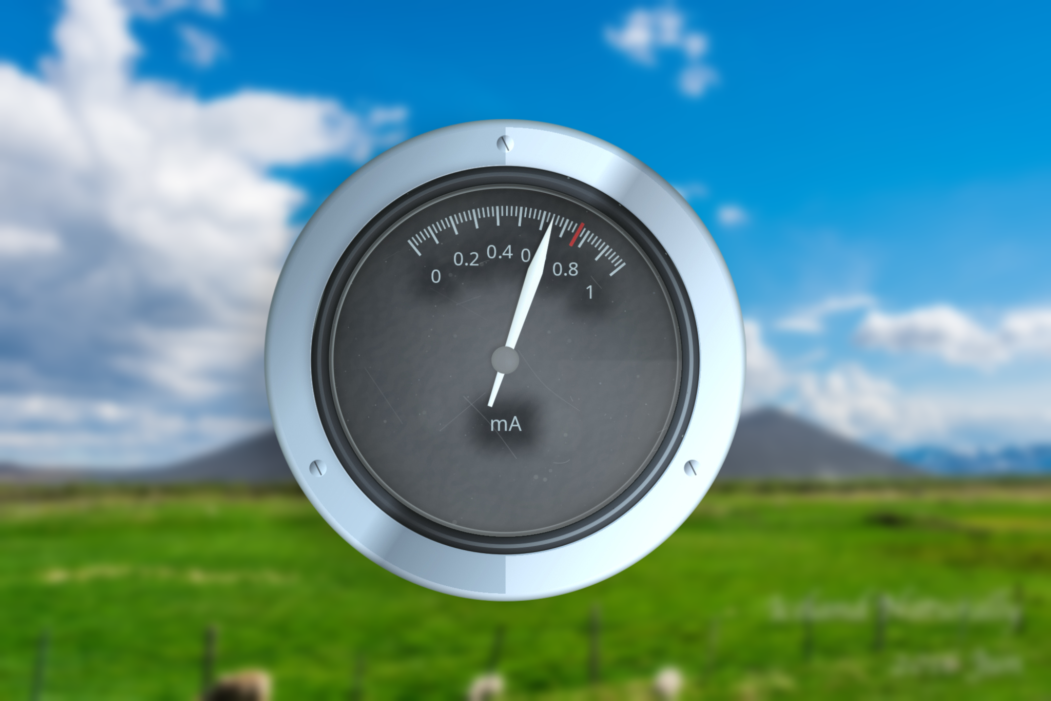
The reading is 0.64; mA
